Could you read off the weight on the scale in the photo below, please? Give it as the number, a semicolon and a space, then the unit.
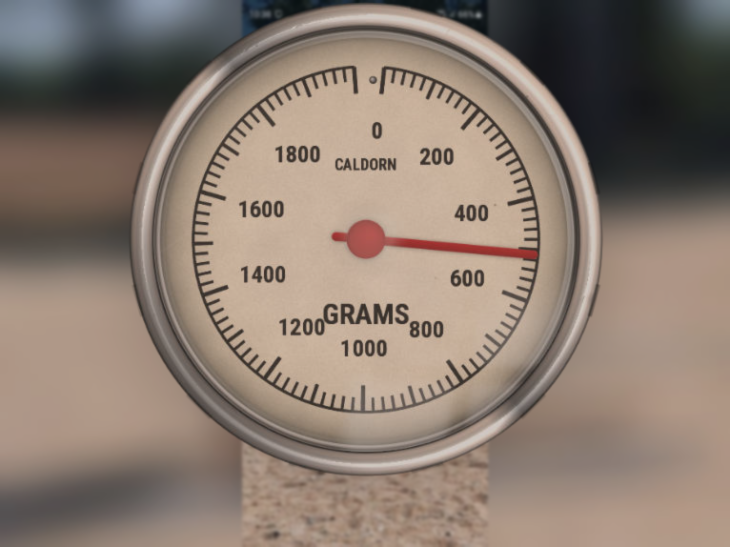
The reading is 510; g
